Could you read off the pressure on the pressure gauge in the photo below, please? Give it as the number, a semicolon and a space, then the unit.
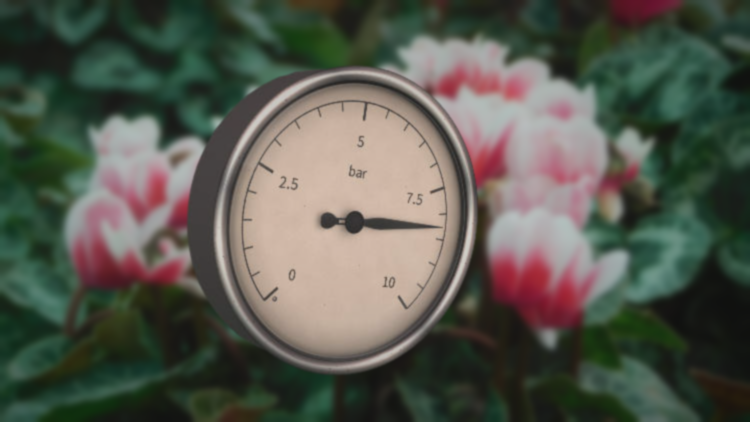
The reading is 8.25; bar
